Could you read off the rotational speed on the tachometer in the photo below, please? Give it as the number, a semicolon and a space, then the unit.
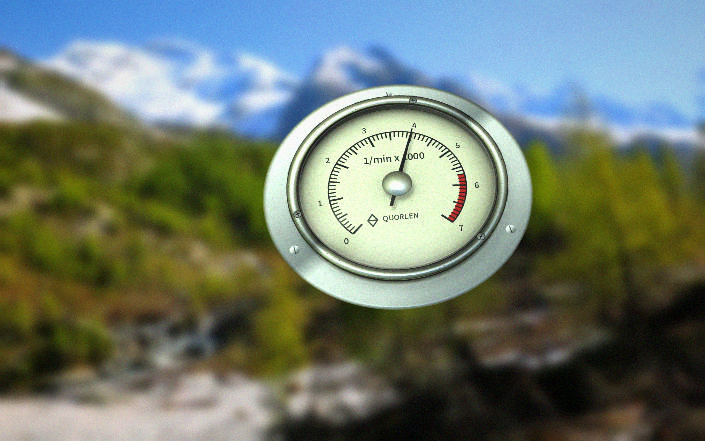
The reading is 4000; rpm
